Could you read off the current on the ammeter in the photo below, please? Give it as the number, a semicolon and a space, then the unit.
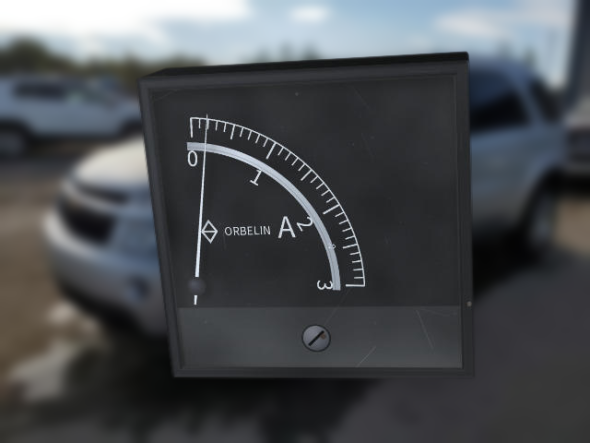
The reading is 0.2; A
